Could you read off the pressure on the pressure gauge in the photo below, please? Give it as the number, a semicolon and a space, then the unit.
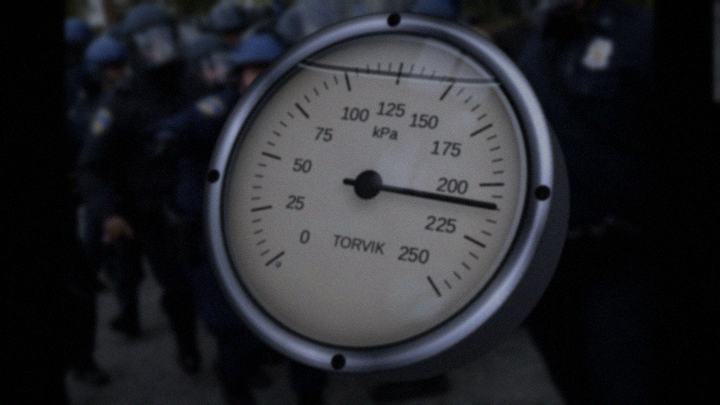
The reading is 210; kPa
